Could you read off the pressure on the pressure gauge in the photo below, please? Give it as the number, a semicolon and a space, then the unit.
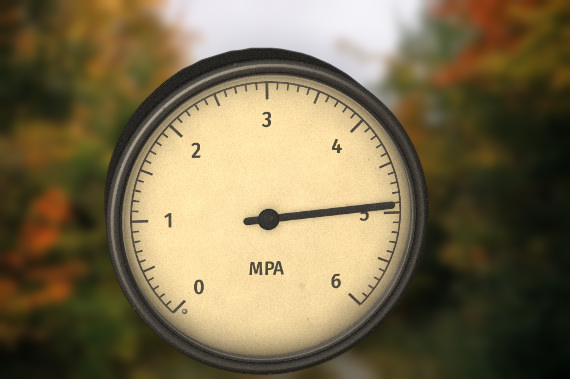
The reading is 4.9; MPa
